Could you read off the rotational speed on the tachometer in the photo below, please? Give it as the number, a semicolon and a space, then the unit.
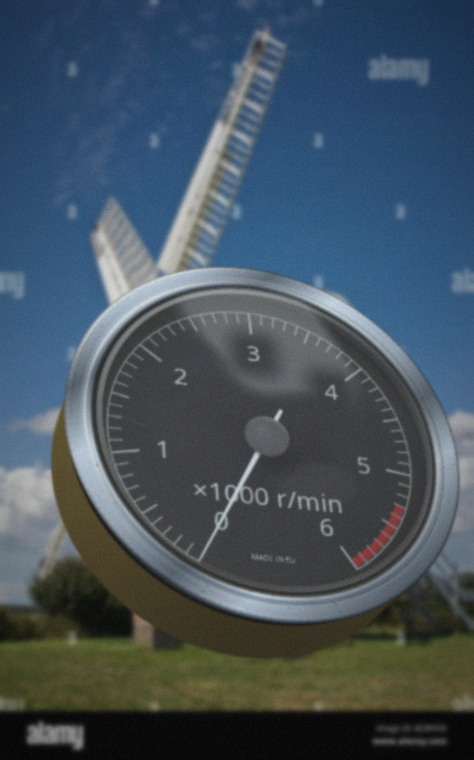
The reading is 0; rpm
